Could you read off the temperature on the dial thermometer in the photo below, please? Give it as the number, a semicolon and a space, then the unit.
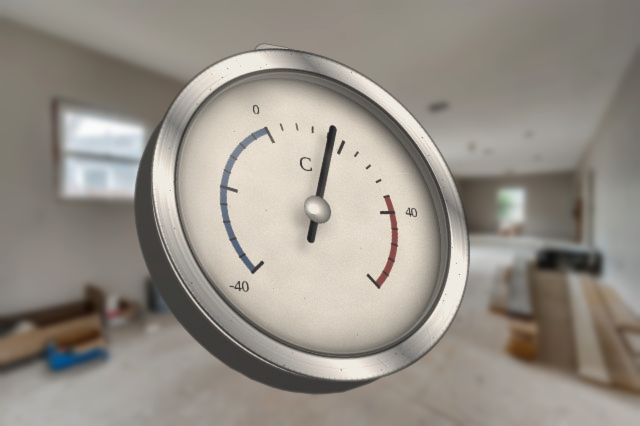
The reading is 16; °C
